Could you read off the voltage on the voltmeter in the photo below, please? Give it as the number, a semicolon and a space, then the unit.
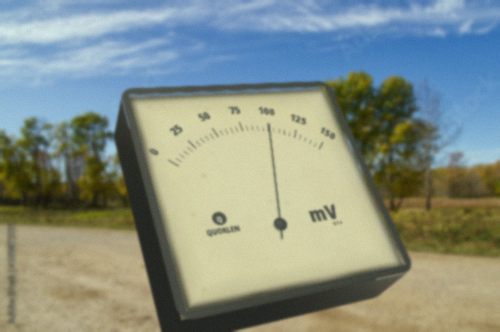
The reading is 100; mV
